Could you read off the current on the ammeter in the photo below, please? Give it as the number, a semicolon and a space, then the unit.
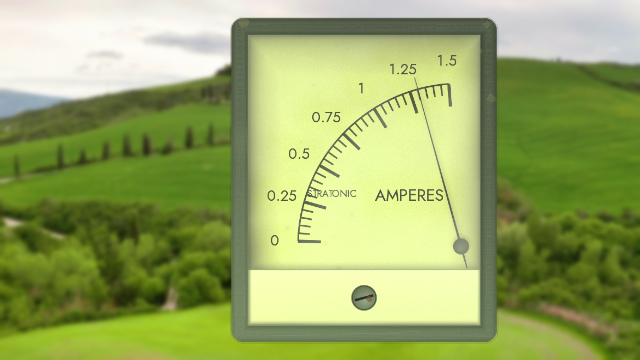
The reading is 1.3; A
